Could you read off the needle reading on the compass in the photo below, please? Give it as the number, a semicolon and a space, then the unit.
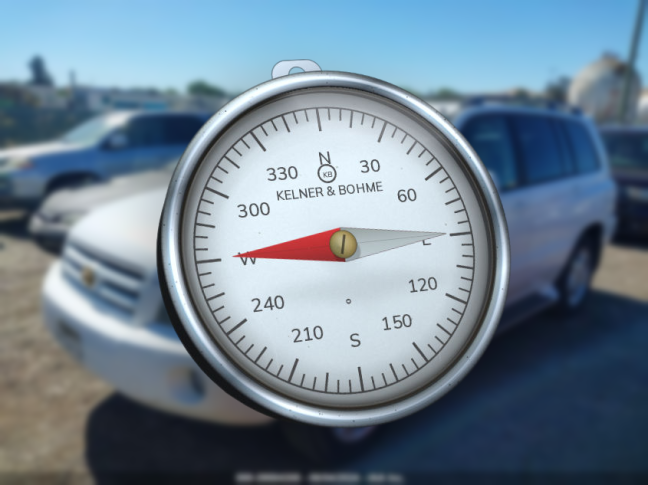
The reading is 270; °
